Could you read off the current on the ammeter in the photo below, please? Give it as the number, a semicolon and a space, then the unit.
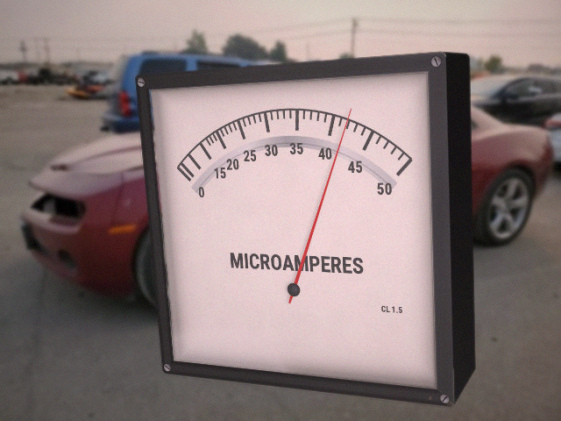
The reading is 42; µA
